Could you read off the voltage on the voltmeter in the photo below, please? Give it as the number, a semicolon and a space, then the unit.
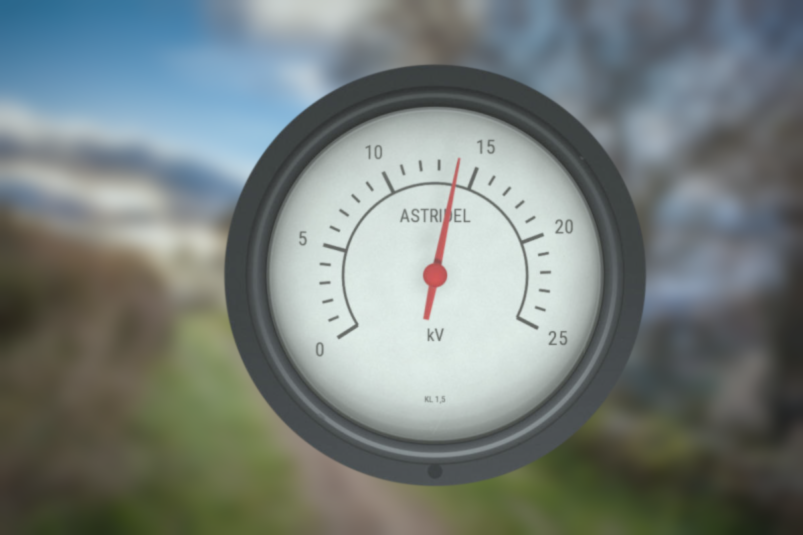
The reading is 14; kV
